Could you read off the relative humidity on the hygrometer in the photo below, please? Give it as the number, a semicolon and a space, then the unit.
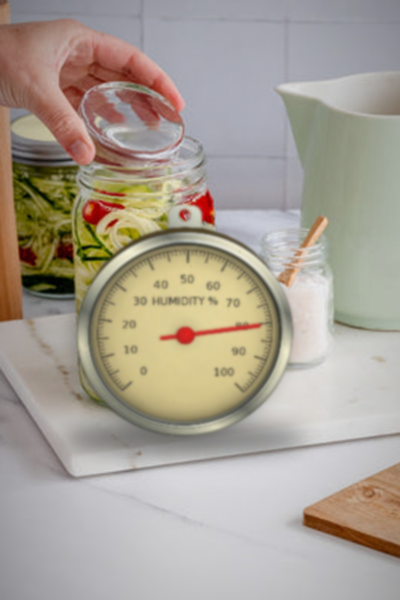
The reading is 80; %
